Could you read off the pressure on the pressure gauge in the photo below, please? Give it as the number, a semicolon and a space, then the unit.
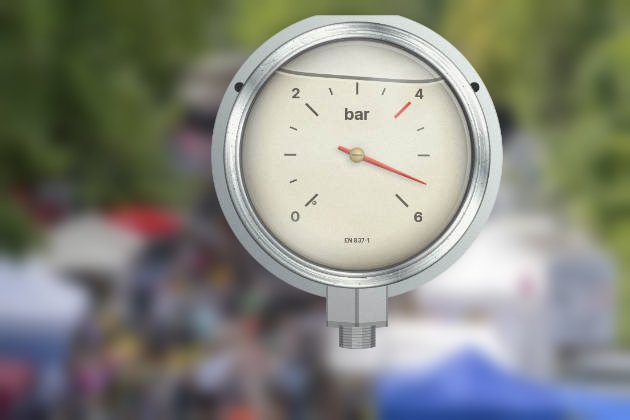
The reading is 5.5; bar
